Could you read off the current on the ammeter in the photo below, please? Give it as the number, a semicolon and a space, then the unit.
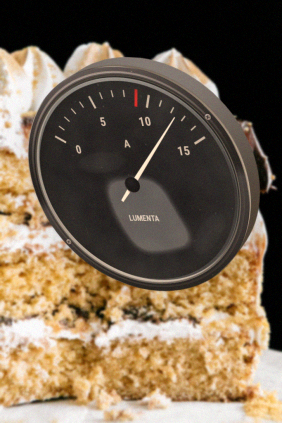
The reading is 12.5; A
